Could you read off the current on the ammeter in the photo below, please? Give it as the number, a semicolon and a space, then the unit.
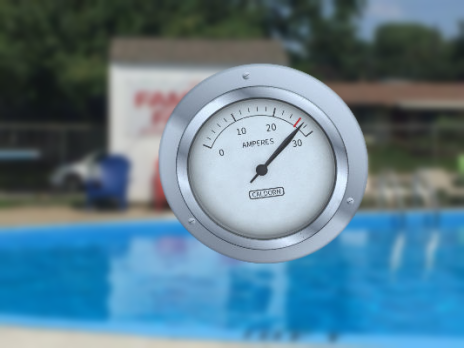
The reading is 27; A
